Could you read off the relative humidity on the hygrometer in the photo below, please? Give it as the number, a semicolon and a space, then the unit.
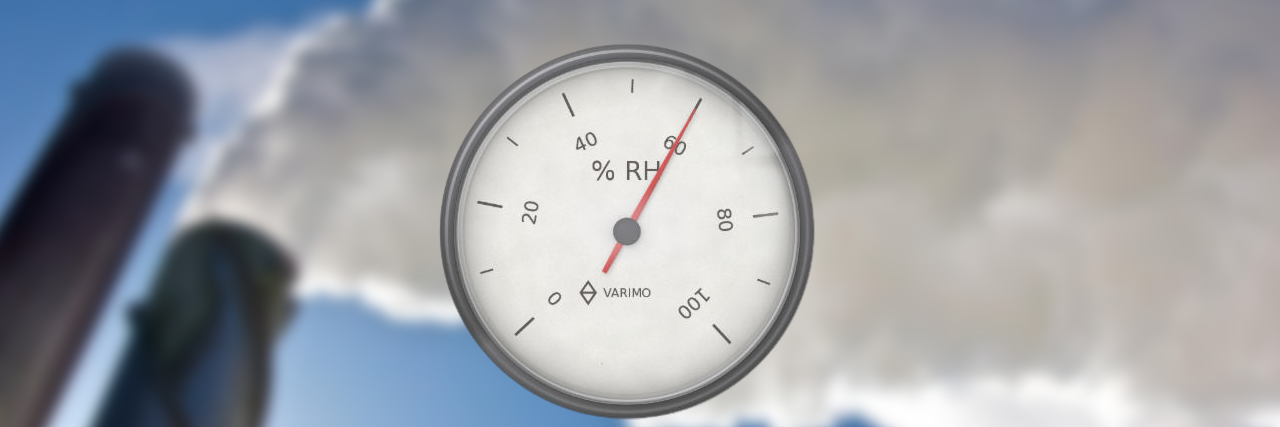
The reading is 60; %
